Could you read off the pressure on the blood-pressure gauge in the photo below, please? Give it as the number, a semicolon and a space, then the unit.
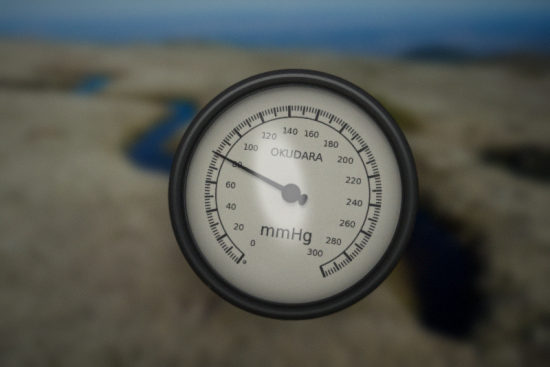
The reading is 80; mmHg
